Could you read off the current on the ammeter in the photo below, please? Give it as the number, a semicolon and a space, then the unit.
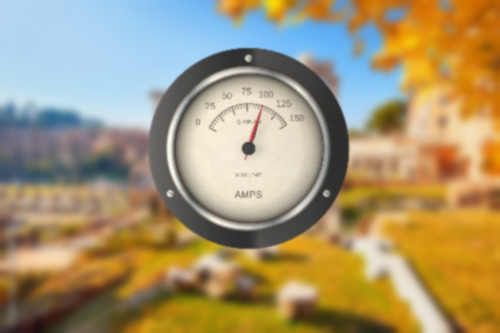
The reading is 100; A
